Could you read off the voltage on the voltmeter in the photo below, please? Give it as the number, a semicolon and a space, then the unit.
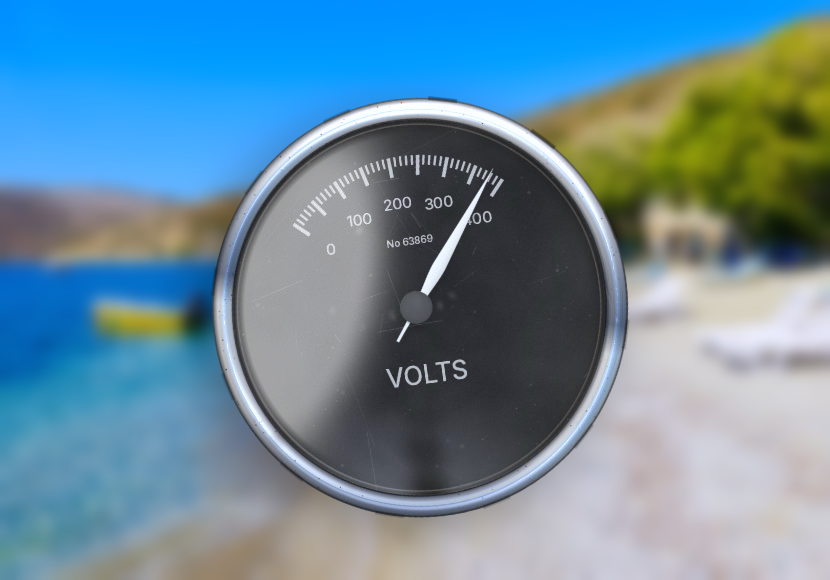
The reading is 380; V
